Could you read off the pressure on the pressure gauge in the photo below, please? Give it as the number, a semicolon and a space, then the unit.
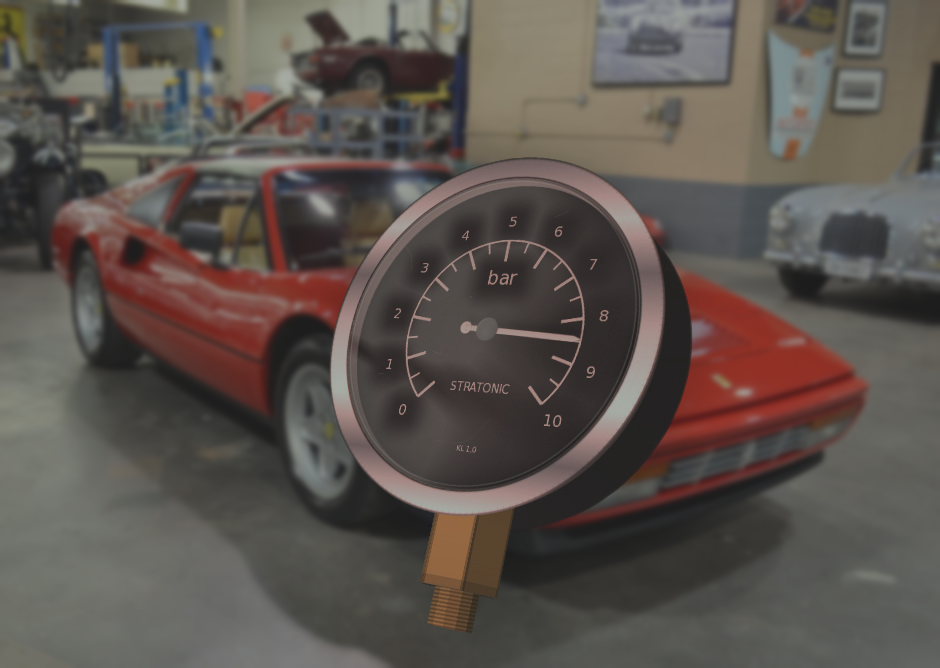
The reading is 8.5; bar
